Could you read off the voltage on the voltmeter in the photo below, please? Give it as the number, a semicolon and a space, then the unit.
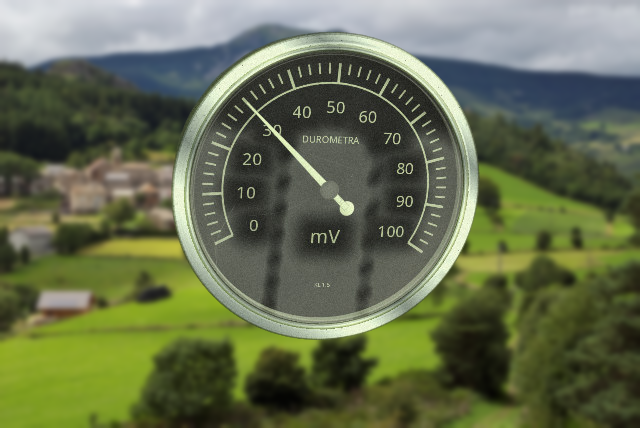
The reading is 30; mV
